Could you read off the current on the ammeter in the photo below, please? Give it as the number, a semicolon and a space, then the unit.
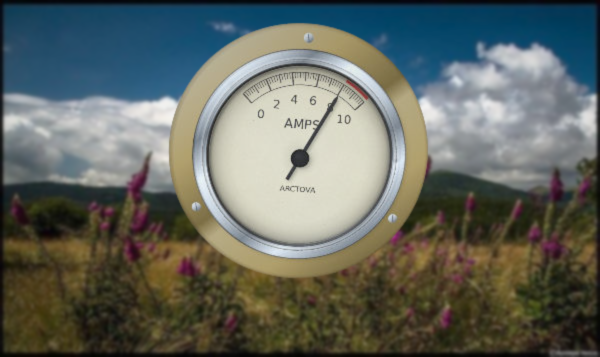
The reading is 8; A
